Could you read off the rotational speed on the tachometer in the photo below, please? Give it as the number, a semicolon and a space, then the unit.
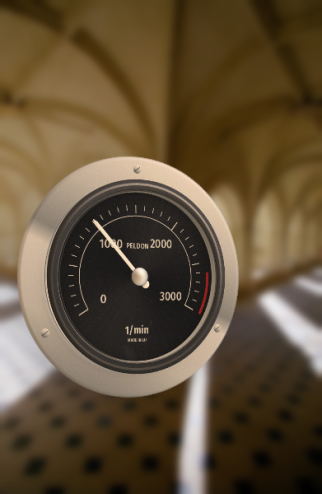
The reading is 1000; rpm
